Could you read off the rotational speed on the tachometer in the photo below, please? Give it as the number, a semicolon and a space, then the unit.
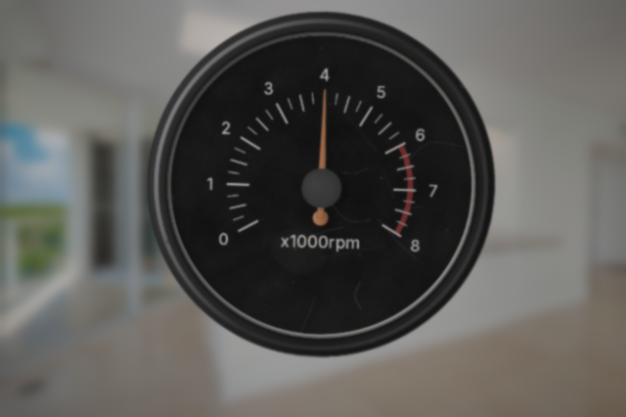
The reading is 4000; rpm
